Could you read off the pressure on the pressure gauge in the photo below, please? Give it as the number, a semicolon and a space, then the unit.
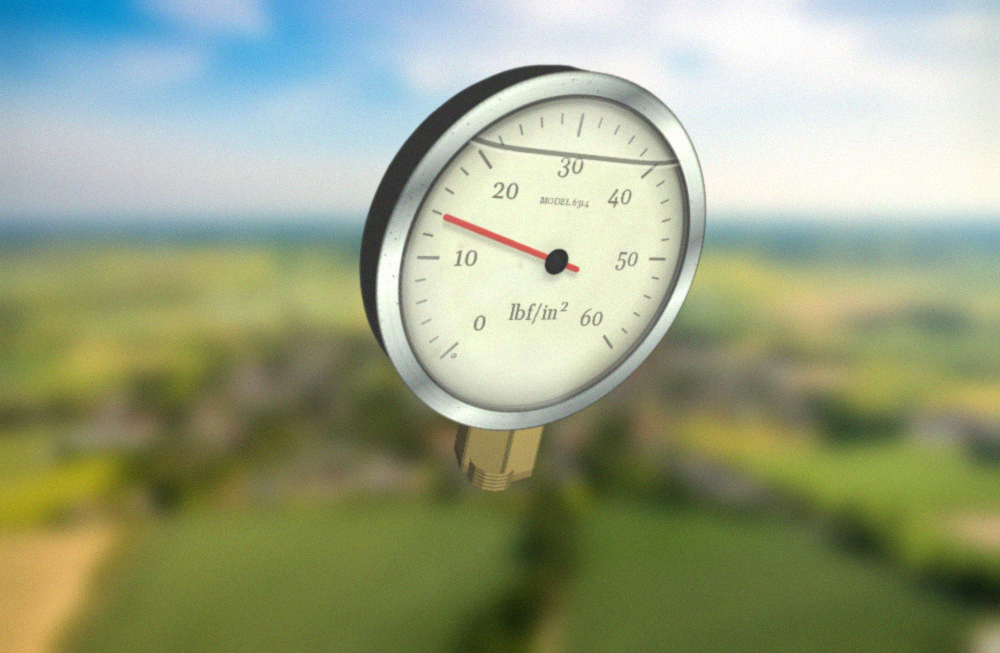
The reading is 14; psi
